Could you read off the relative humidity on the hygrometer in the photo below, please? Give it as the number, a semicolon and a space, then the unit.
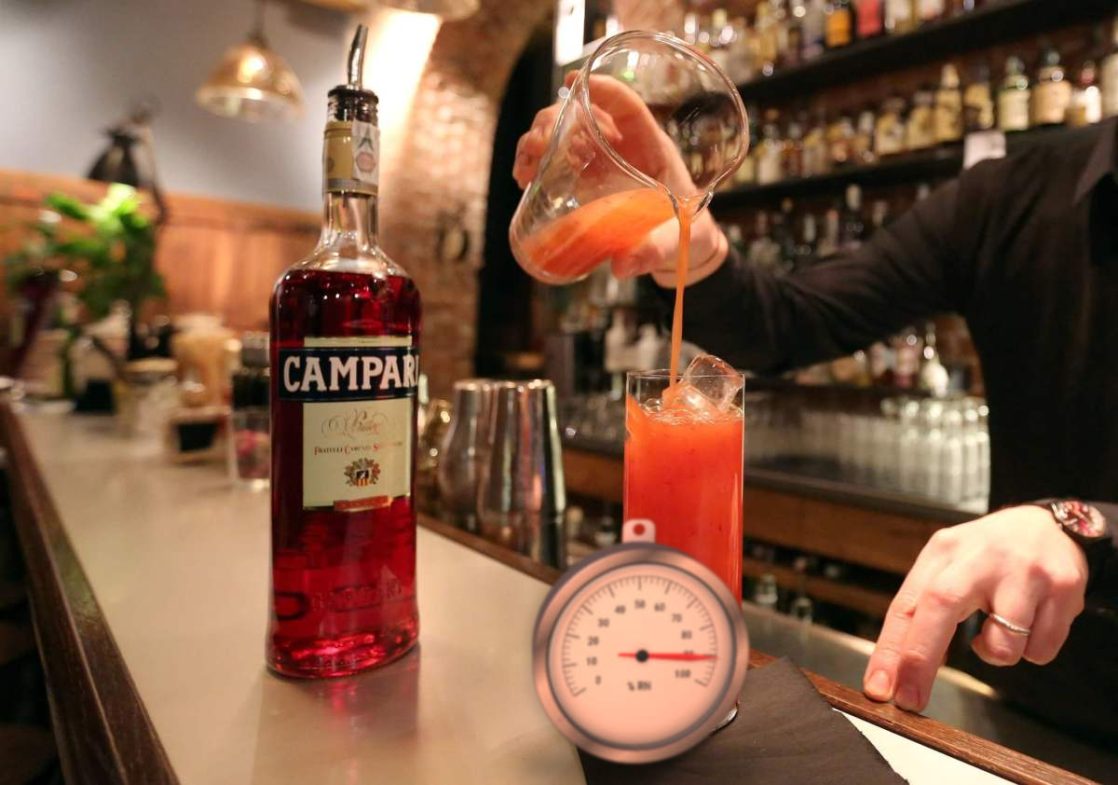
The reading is 90; %
